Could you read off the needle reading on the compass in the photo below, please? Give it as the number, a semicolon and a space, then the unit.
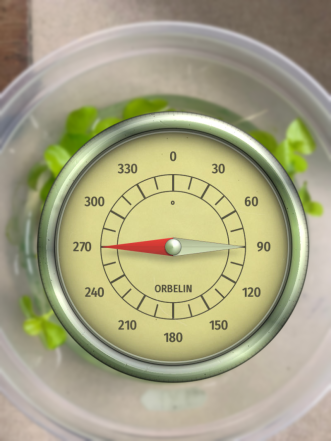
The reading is 270; °
